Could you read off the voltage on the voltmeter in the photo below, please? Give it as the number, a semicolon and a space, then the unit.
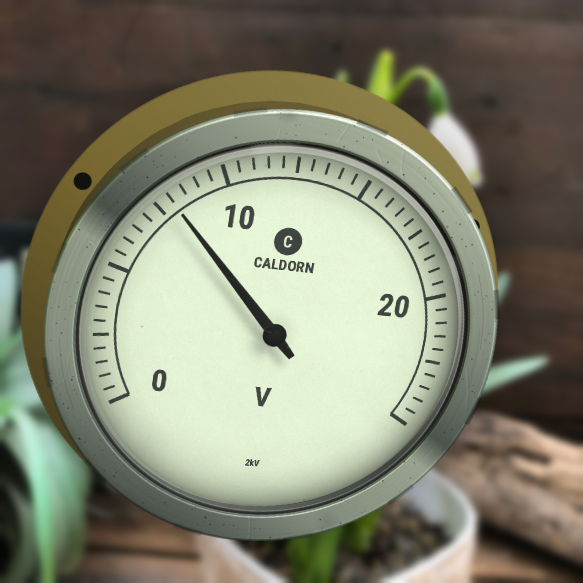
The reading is 8; V
